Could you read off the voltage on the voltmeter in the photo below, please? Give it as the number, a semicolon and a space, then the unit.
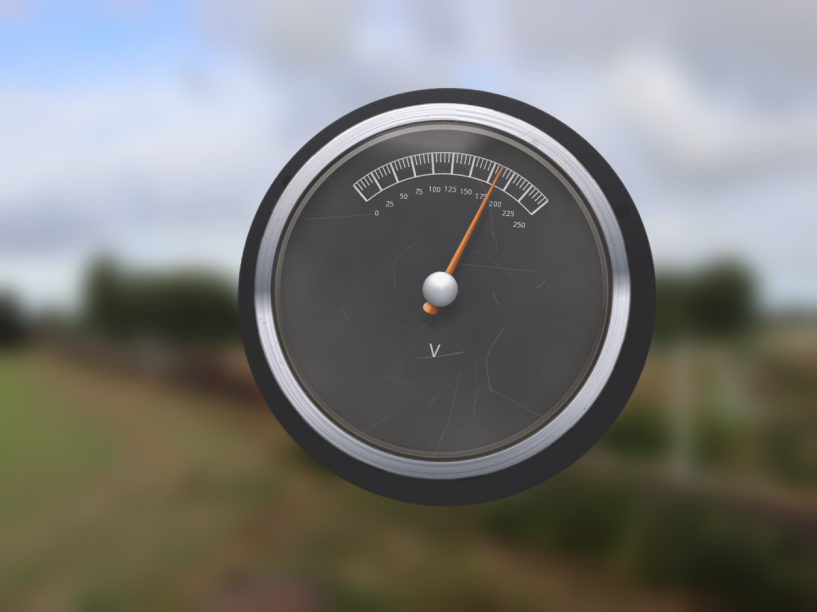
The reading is 185; V
